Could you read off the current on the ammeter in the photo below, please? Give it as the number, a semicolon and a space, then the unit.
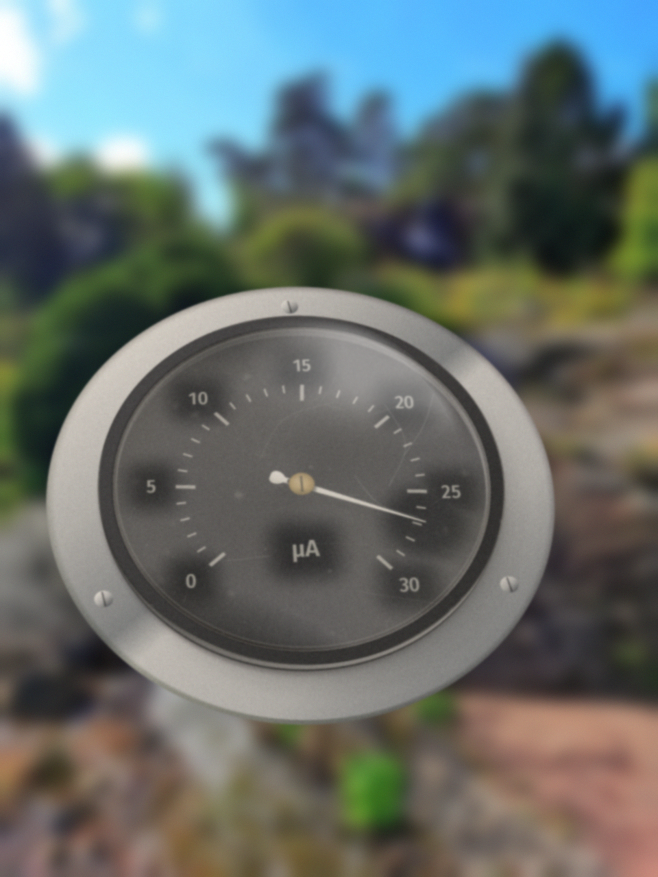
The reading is 27; µA
